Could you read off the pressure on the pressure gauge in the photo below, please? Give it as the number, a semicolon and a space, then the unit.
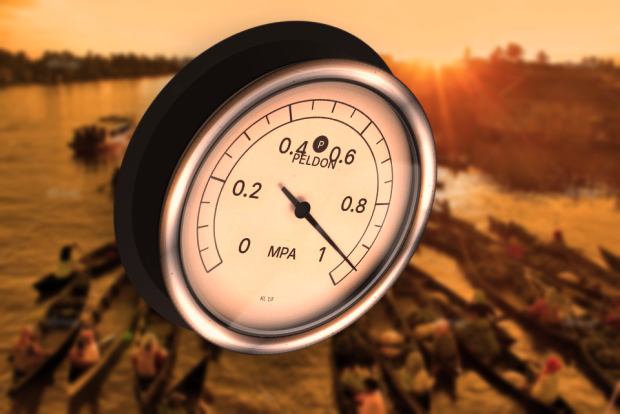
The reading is 0.95; MPa
